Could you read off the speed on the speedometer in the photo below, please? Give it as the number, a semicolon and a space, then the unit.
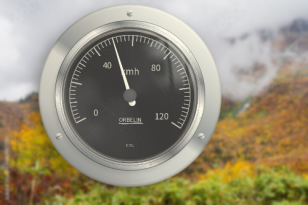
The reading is 50; km/h
